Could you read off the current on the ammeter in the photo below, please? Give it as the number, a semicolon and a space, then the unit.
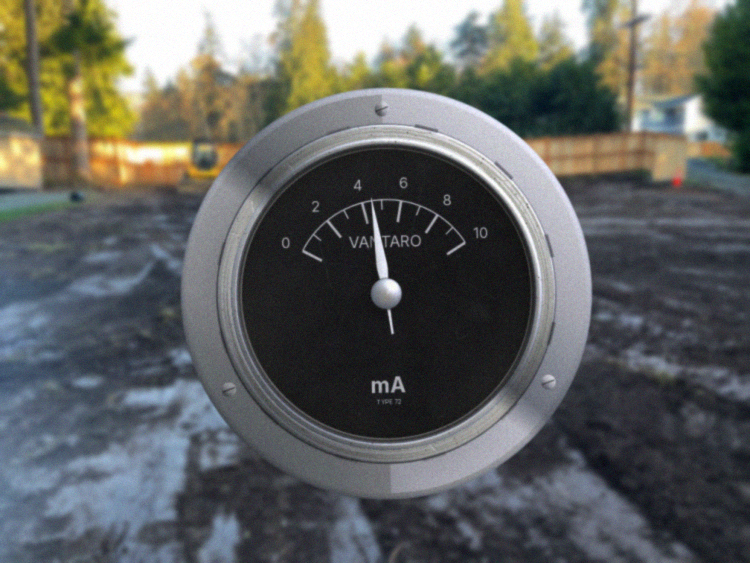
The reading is 4.5; mA
